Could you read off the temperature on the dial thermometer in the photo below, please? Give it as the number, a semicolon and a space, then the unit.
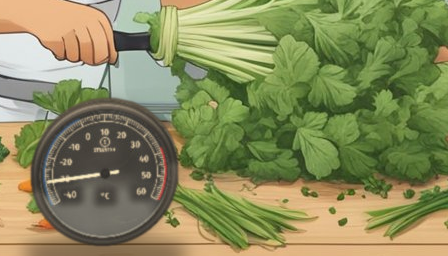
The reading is -30; °C
